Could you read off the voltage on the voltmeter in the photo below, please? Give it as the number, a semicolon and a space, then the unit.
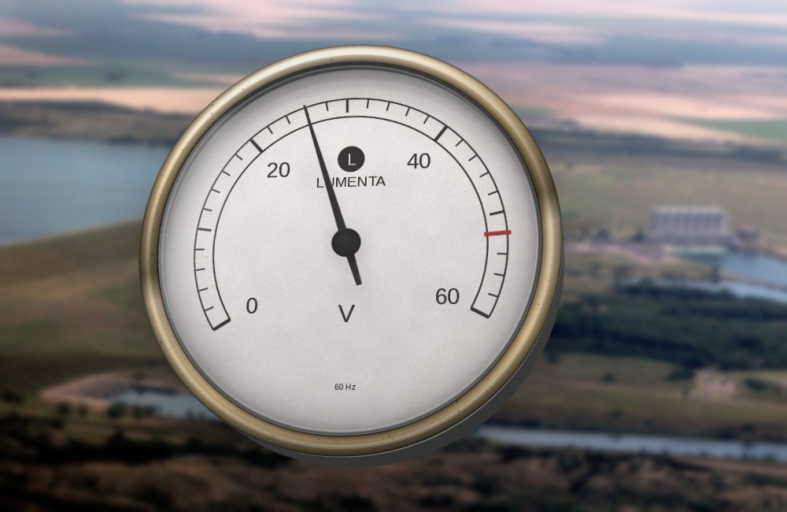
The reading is 26; V
